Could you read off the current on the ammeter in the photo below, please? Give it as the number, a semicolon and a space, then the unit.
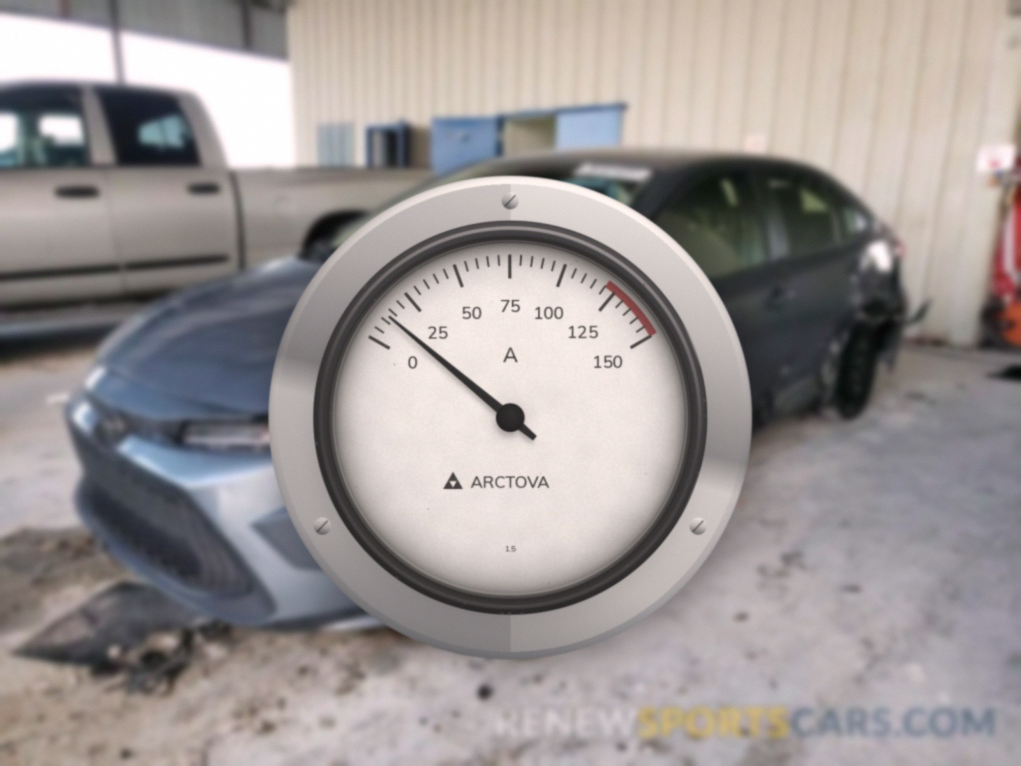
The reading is 12.5; A
